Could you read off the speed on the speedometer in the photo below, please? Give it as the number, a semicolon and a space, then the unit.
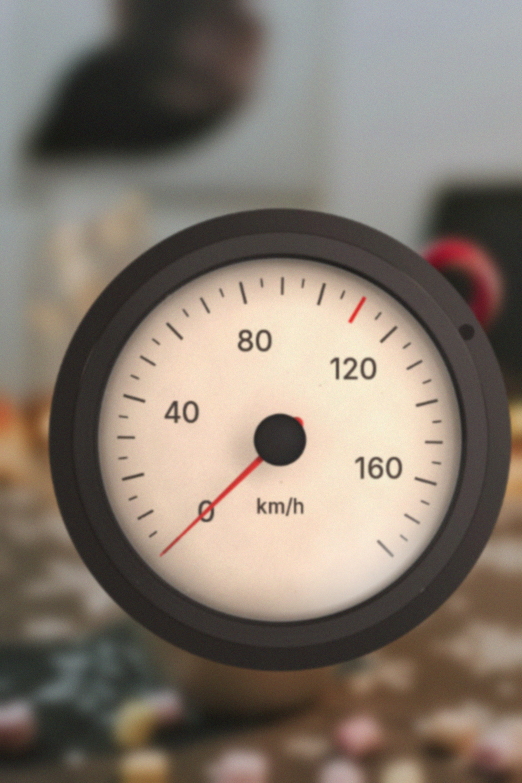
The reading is 0; km/h
